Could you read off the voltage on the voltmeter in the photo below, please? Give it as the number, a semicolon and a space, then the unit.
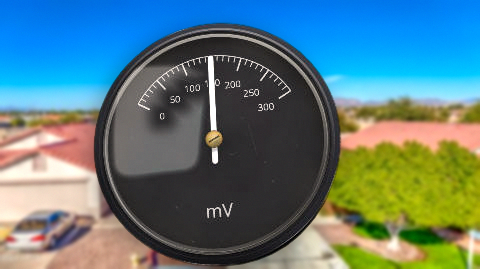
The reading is 150; mV
